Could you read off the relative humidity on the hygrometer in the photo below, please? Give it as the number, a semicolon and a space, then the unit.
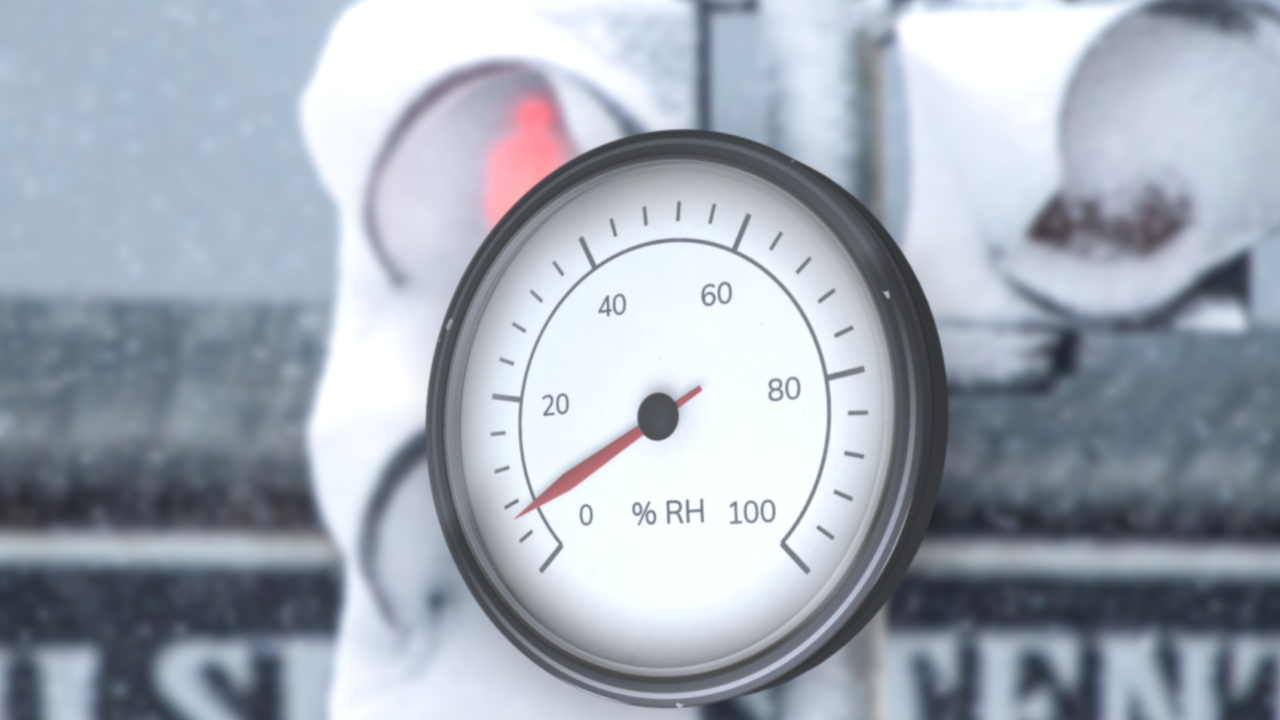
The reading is 6; %
